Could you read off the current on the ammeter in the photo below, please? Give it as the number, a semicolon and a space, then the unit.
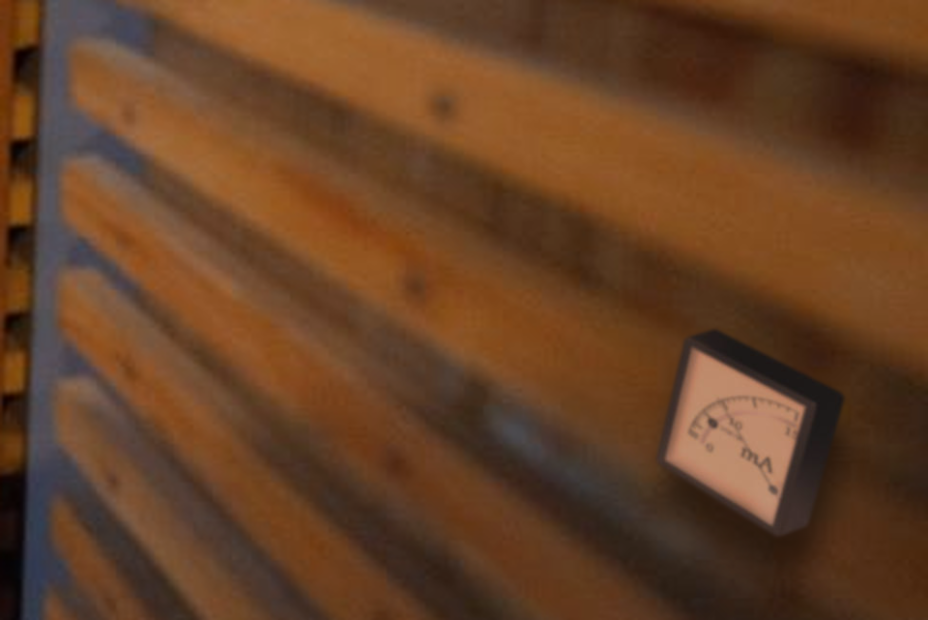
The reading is 10; mA
